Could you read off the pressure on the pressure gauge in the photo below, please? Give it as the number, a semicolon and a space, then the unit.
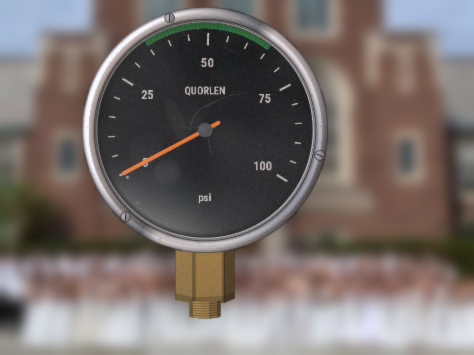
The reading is 0; psi
